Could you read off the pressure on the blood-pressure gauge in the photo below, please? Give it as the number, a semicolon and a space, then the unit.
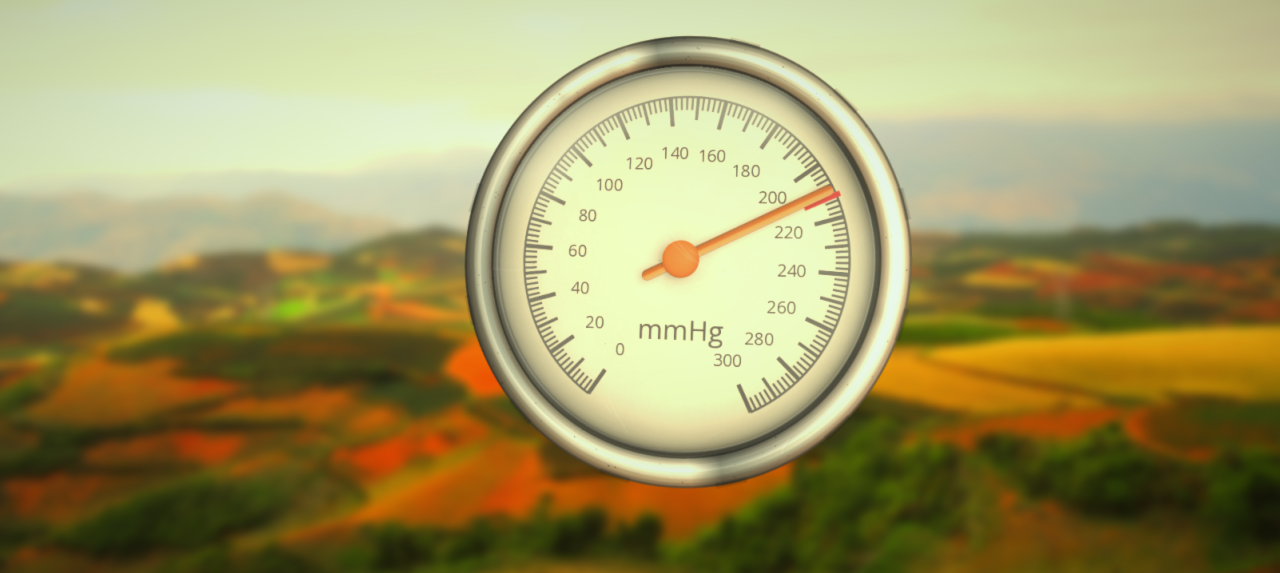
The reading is 210; mmHg
